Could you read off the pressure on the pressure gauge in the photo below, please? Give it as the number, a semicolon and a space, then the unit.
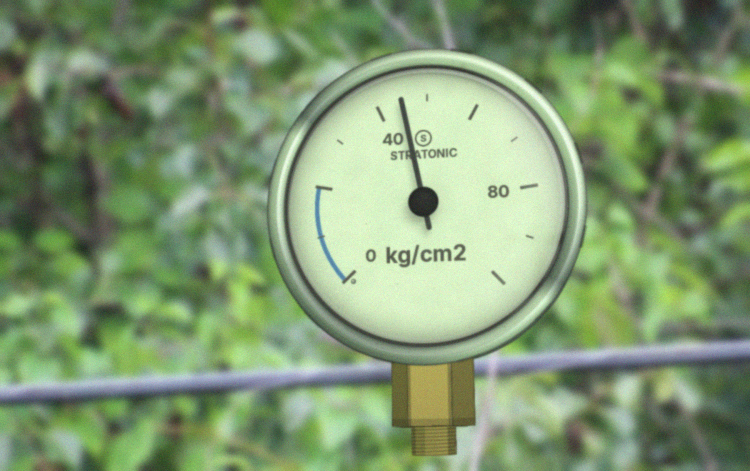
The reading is 45; kg/cm²
